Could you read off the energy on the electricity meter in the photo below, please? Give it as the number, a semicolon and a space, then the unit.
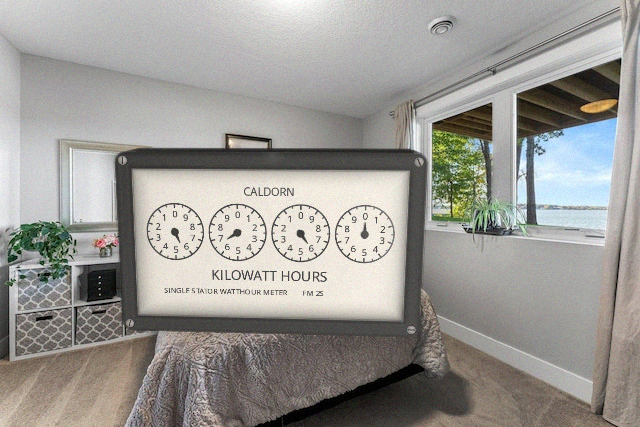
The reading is 5660; kWh
